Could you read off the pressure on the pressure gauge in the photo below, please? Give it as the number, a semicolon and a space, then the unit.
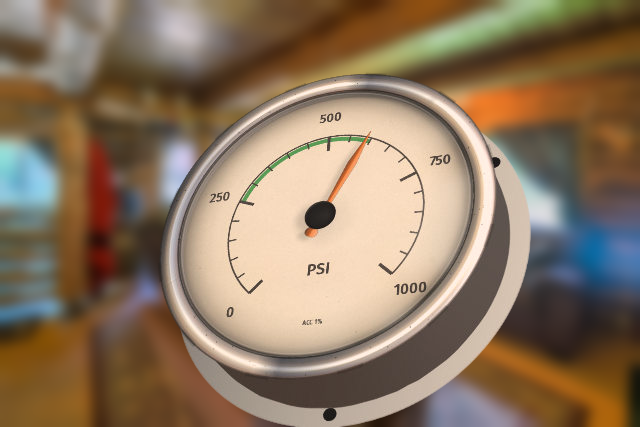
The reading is 600; psi
